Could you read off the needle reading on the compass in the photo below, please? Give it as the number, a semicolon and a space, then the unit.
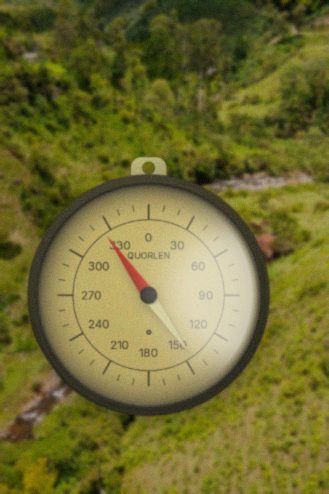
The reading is 325; °
